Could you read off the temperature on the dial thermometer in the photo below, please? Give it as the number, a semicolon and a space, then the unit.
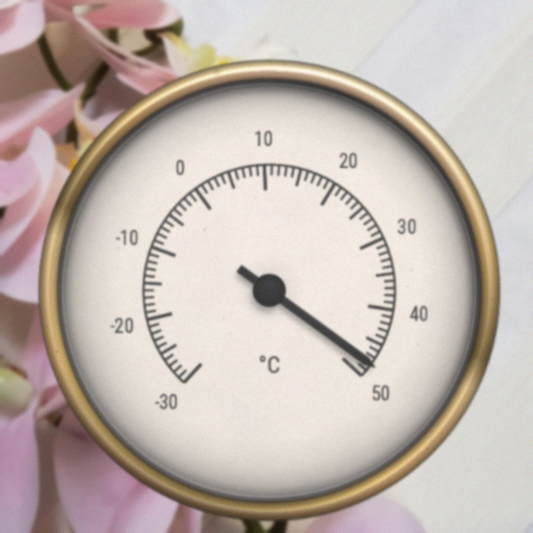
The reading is 48; °C
